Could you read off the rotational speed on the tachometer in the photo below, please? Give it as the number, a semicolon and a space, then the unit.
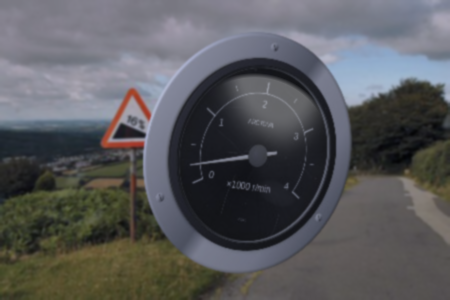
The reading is 250; rpm
